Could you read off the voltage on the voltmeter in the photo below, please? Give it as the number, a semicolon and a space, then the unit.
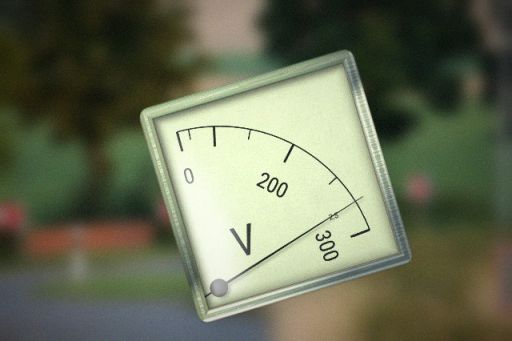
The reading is 275; V
